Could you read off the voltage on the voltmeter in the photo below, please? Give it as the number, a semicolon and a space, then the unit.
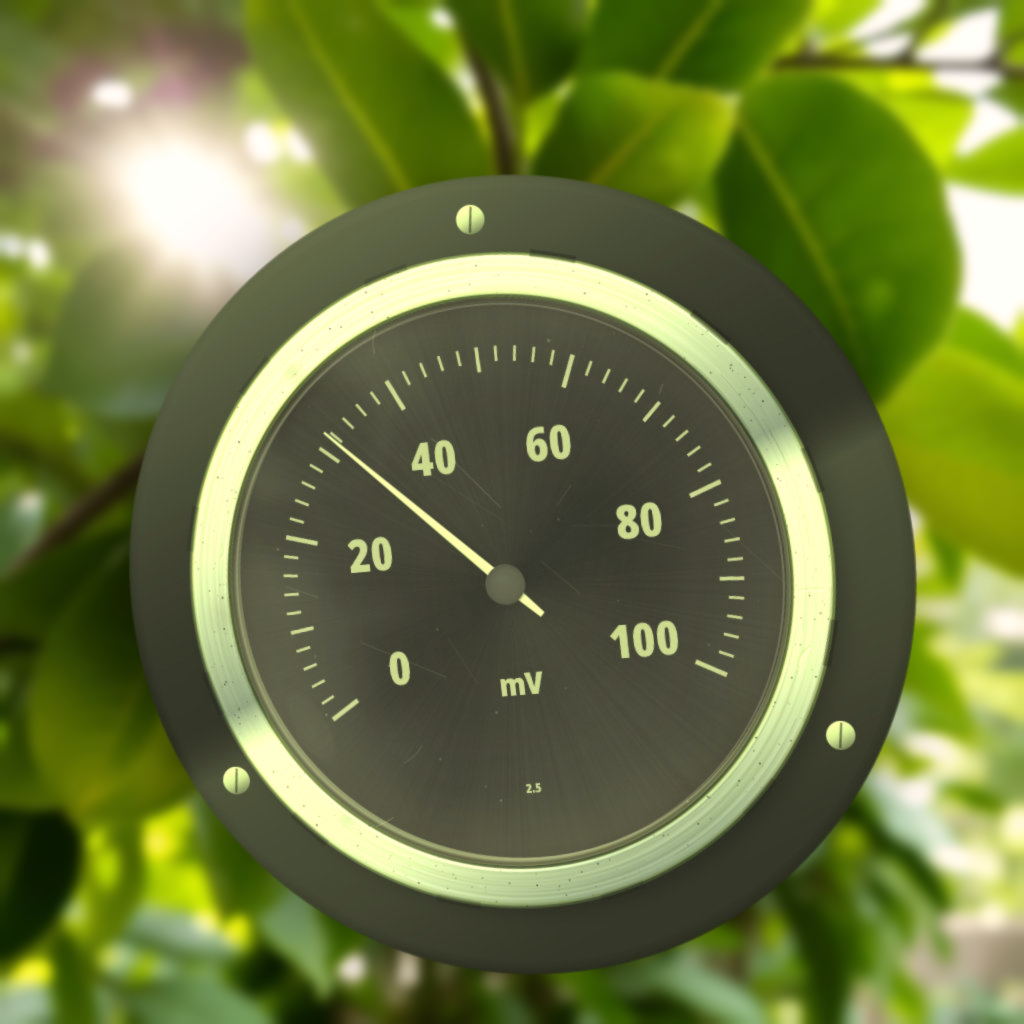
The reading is 32; mV
